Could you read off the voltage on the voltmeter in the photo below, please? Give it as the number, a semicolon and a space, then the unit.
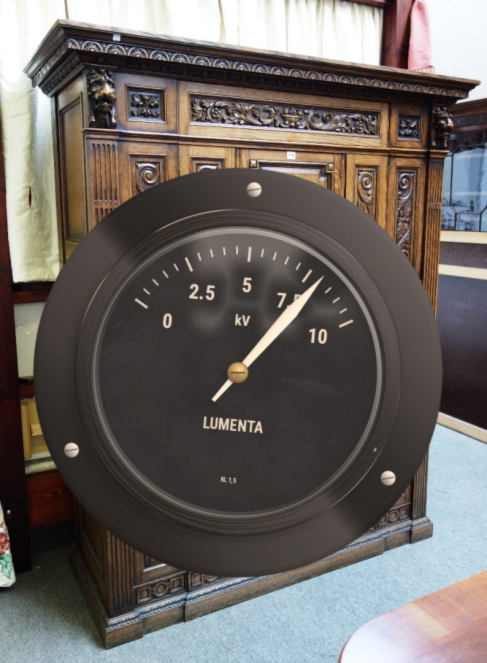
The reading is 8; kV
